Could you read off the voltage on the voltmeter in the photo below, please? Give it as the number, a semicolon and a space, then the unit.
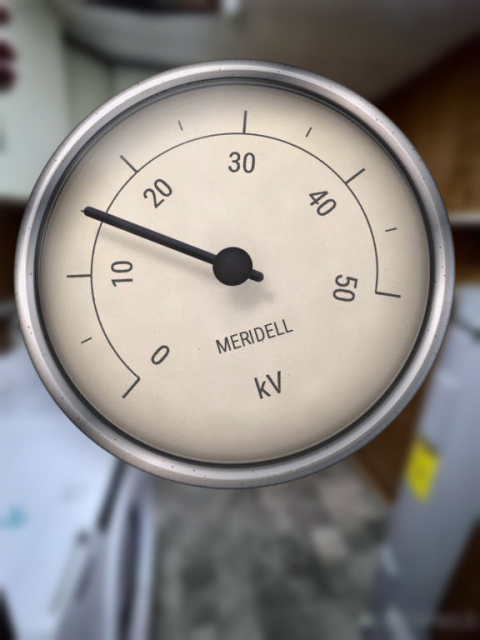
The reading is 15; kV
